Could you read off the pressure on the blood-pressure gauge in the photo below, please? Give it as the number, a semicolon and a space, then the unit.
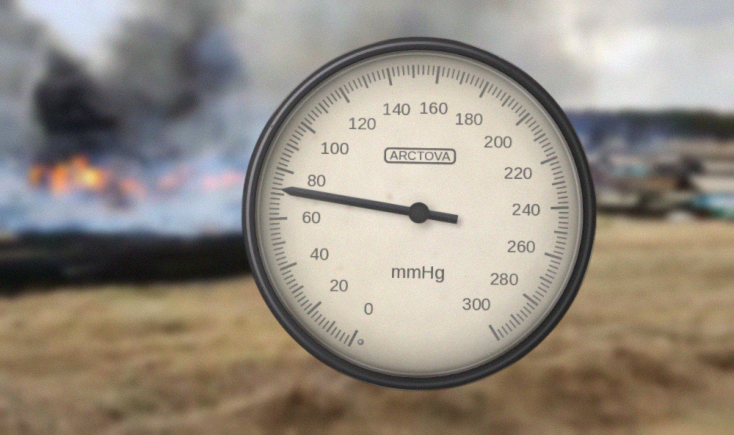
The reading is 72; mmHg
